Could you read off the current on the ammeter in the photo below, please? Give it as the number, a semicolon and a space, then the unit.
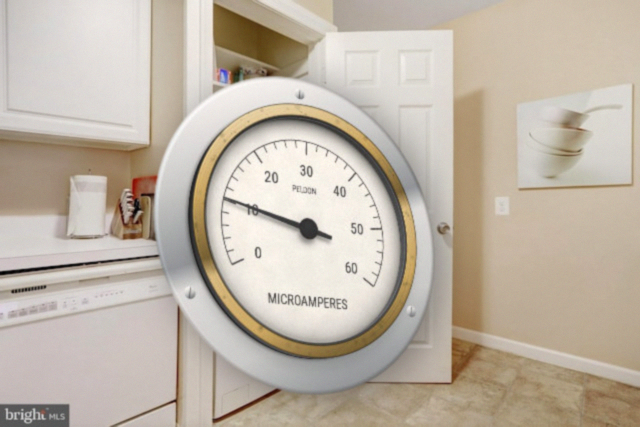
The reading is 10; µA
